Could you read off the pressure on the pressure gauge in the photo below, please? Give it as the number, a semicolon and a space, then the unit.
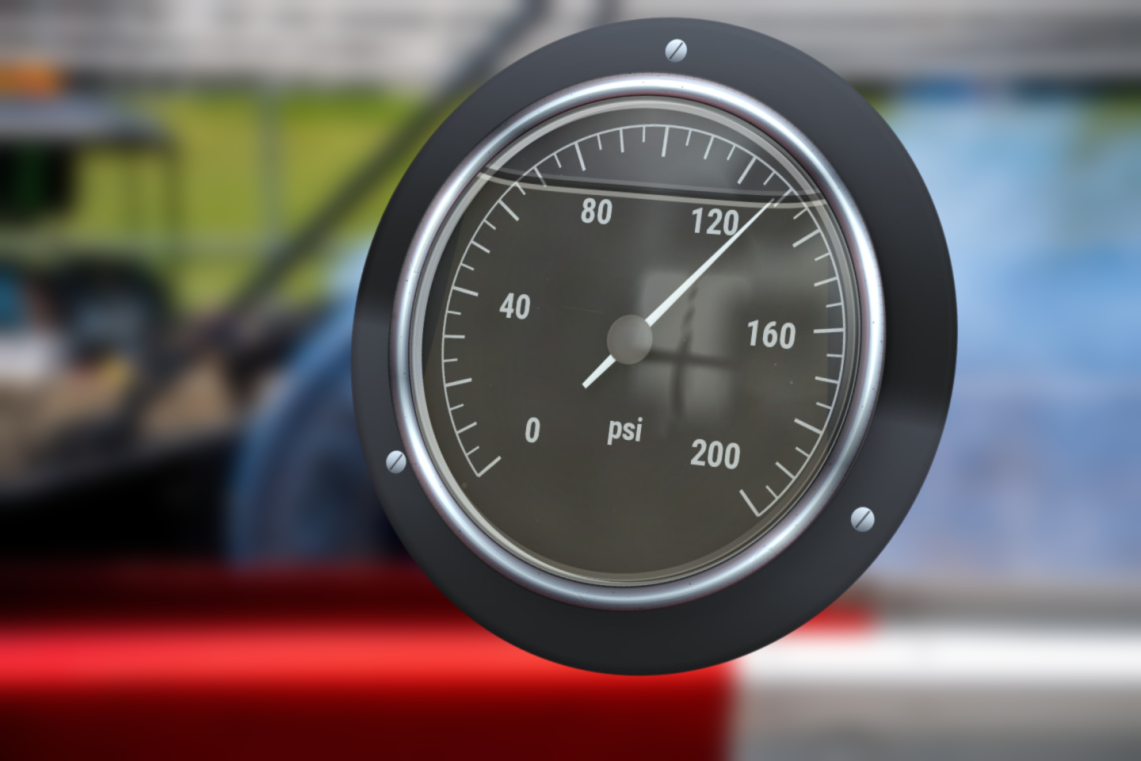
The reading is 130; psi
